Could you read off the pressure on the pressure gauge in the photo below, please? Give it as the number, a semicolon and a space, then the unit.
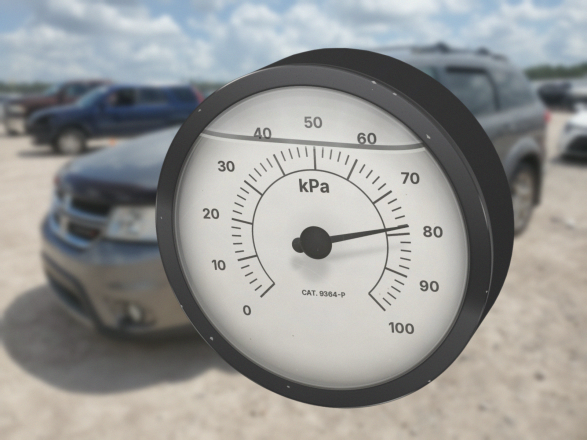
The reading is 78; kPa
